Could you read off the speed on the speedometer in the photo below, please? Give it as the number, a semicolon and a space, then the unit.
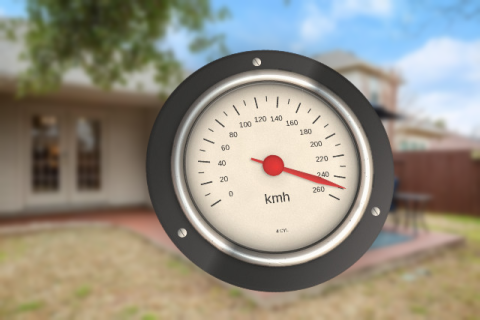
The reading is 250; km/h
